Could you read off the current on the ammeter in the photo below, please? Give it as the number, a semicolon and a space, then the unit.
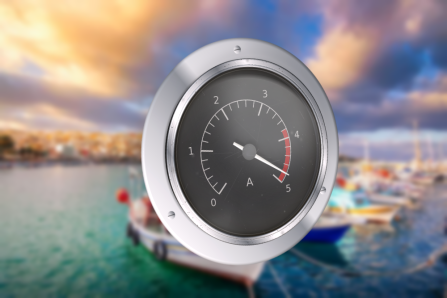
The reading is 4.8; A
